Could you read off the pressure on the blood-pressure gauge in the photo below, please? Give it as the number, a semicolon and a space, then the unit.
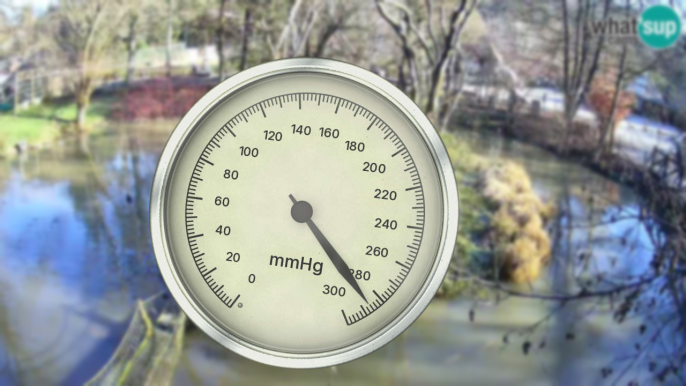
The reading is 286; mmHg
